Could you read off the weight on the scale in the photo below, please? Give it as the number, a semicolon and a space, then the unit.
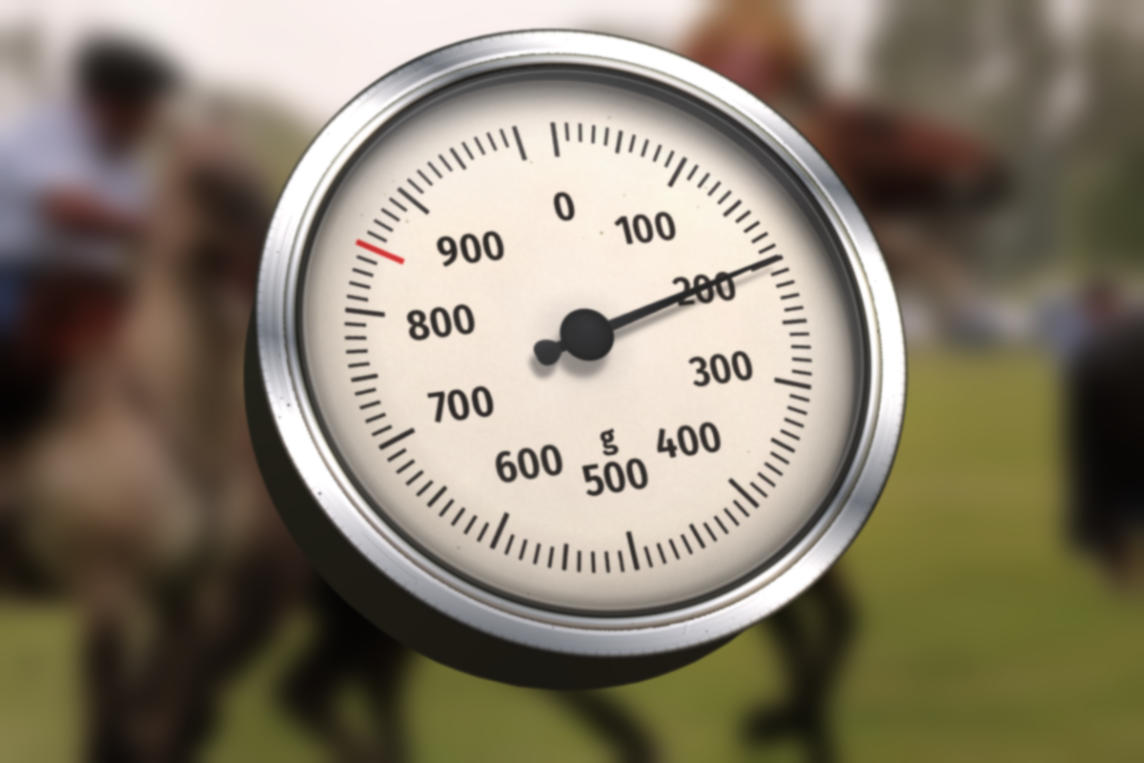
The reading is 200; g
